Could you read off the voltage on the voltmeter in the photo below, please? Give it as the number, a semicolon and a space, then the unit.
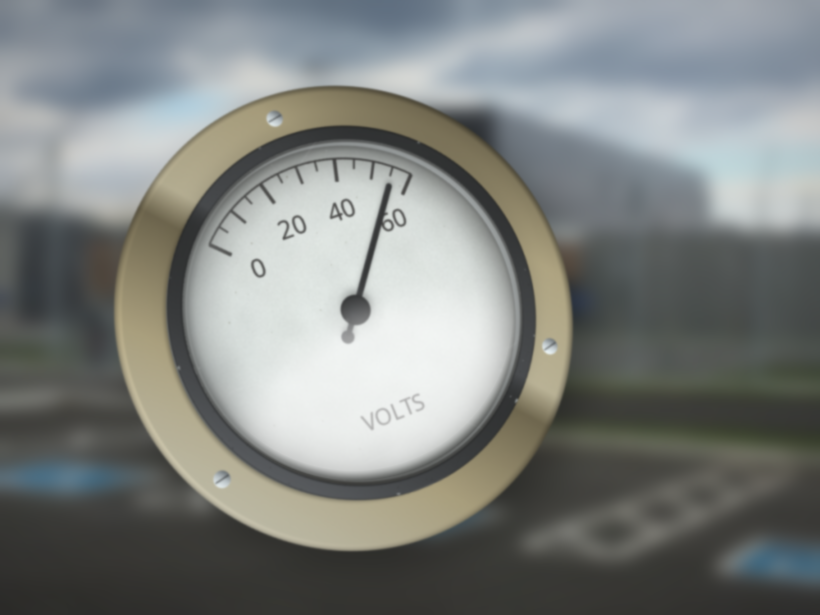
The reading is 55; V
